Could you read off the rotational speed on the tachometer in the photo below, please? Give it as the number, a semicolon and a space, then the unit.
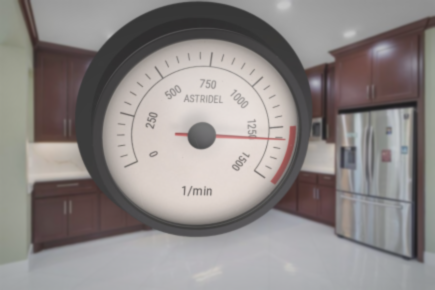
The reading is 1300; rpm
